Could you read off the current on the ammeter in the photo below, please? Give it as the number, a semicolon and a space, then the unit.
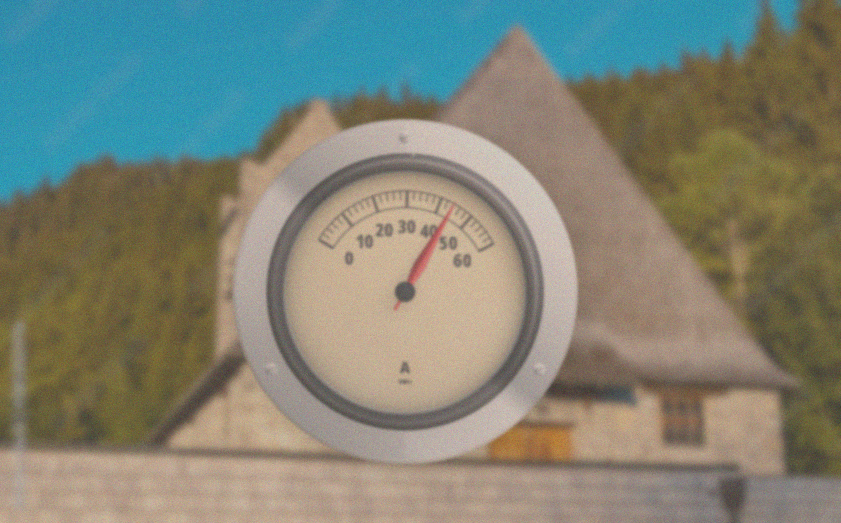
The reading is 44; A
